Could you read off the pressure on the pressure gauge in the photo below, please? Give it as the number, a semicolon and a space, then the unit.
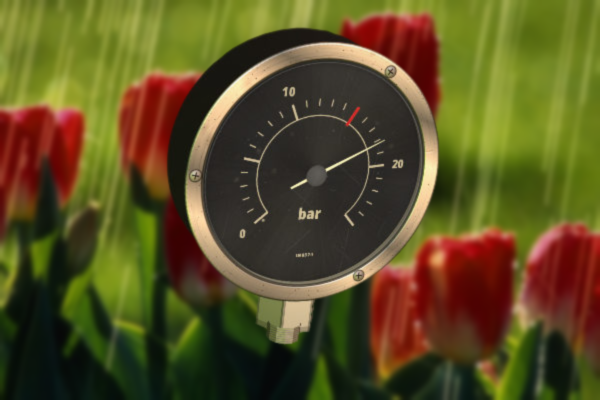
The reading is 18; bar
